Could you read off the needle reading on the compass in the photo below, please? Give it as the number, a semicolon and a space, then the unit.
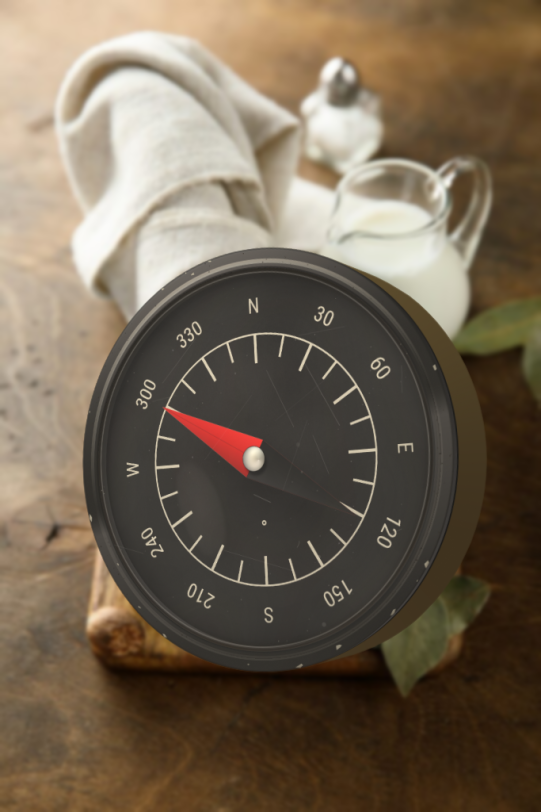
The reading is 300; °
